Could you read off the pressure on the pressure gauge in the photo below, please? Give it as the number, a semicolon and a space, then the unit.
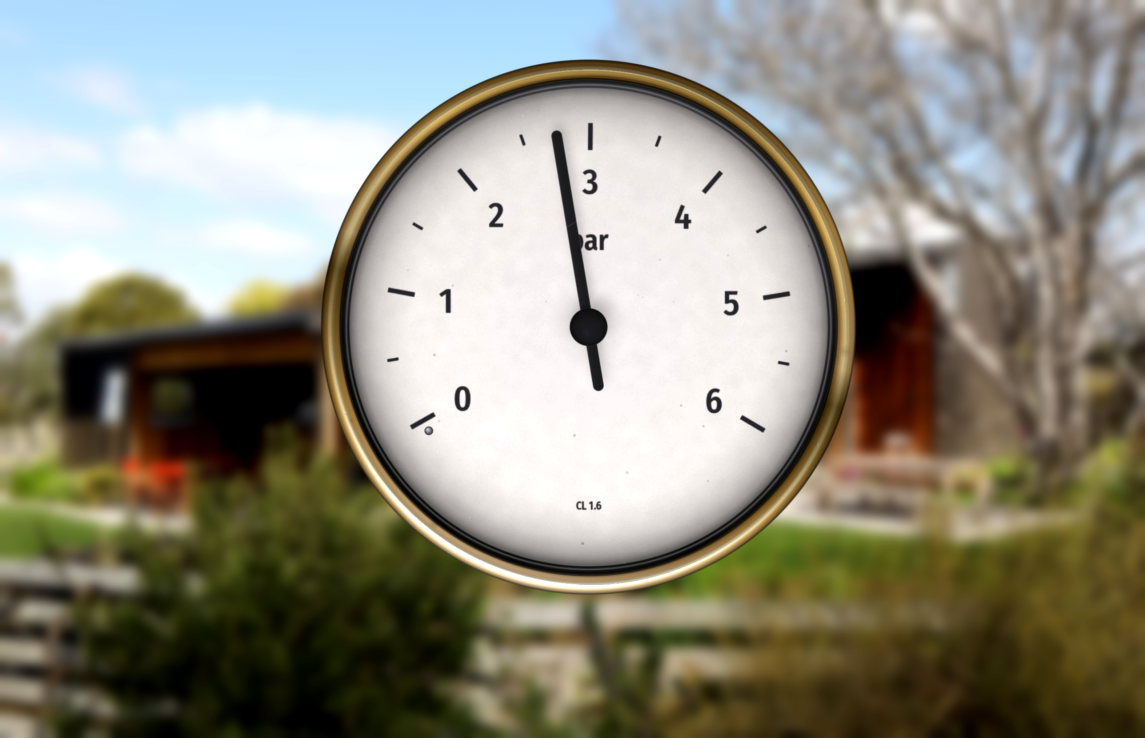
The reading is 2.75; bar
